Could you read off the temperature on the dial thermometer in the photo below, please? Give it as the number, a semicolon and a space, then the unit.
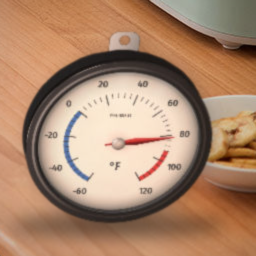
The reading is 80; °F
